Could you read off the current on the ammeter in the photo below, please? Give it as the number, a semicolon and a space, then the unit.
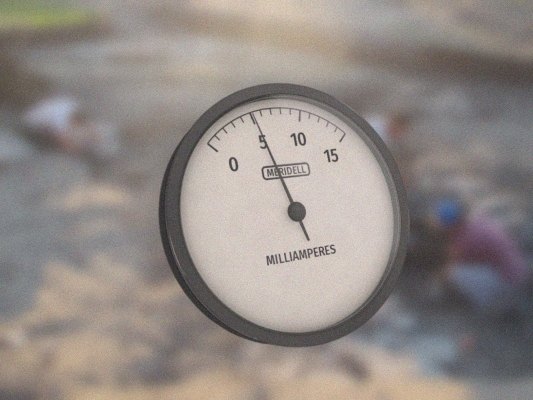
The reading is 5; mA
